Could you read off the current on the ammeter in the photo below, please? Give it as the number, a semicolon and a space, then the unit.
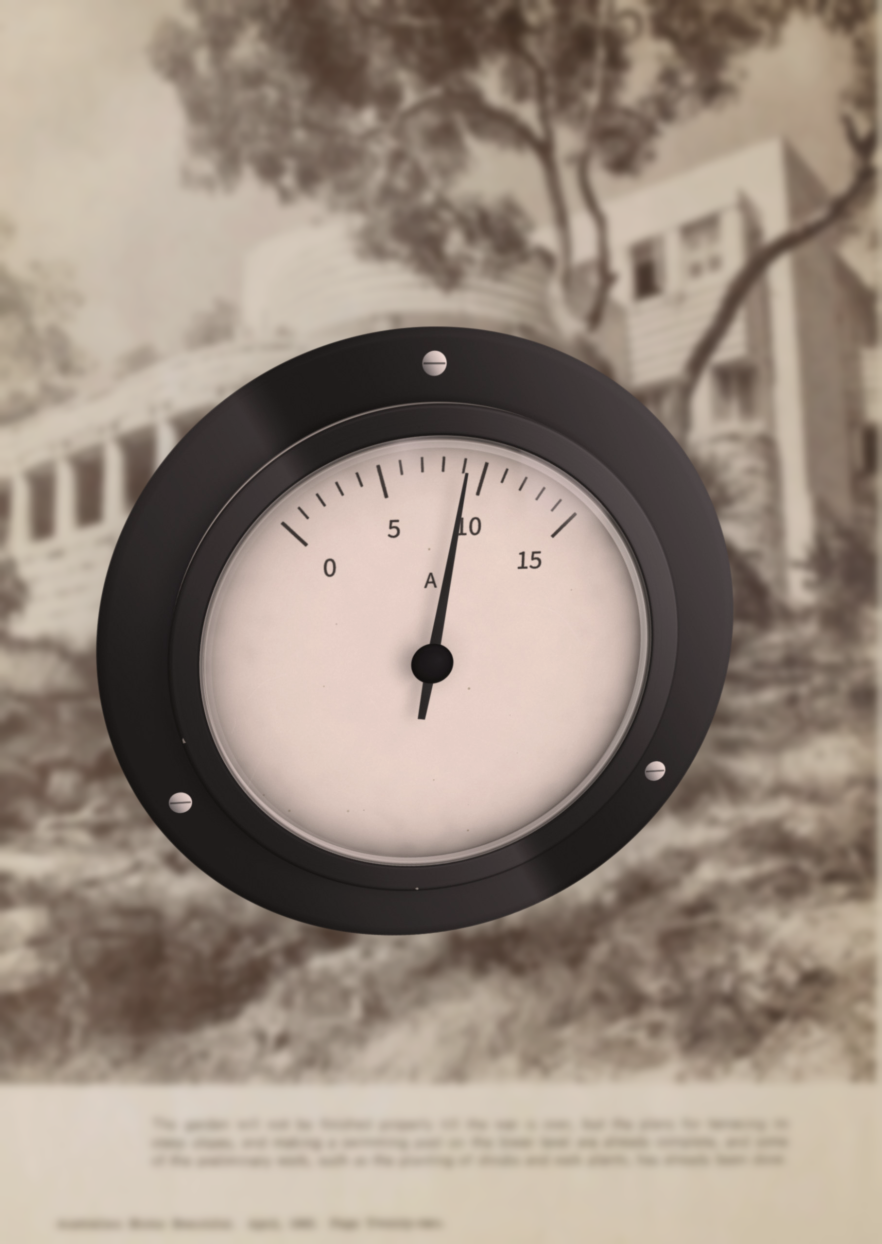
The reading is 9; A
